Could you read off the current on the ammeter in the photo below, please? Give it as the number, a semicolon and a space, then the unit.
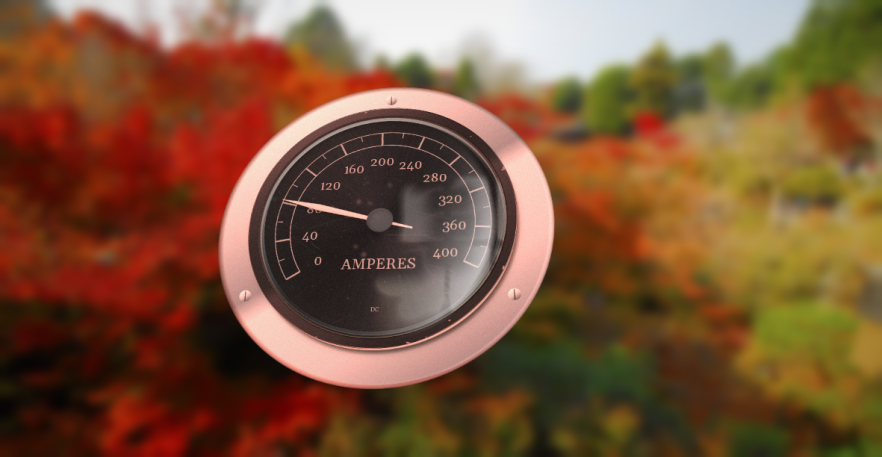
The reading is 80; A
